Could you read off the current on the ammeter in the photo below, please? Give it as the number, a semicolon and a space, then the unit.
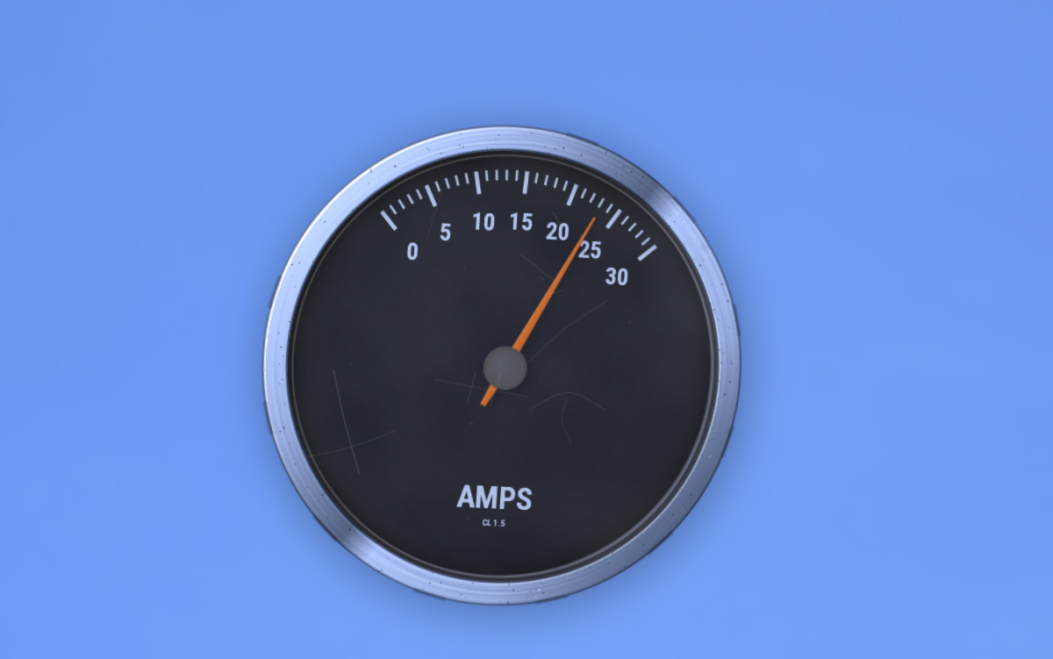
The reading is 23; A
